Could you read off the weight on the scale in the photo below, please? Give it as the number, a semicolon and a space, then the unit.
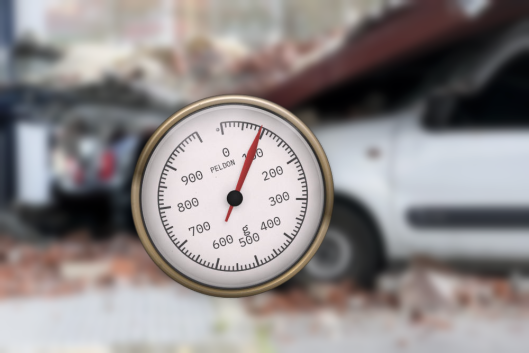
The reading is 90; g
